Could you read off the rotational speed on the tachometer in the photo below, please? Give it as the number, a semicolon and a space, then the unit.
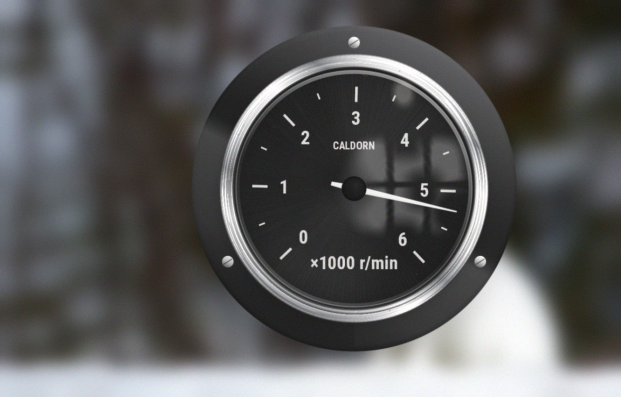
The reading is 5250; rpm
